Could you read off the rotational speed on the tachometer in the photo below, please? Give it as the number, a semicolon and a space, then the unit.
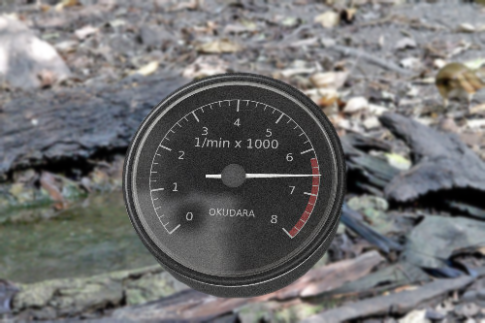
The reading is 6600; rpm
